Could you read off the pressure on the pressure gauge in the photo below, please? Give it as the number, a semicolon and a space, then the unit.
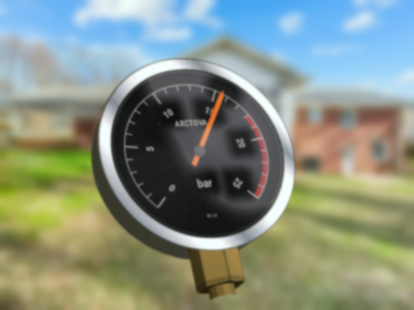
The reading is 15.5; bar
